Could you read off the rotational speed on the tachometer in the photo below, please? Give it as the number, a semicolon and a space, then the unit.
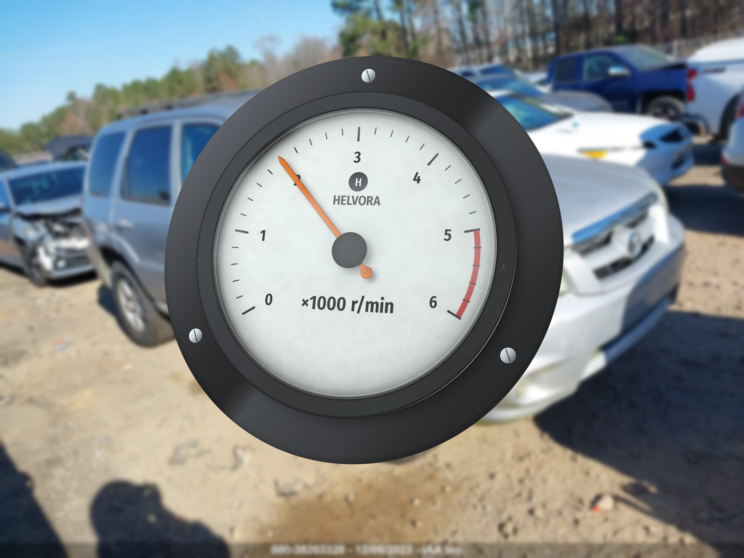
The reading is 2000; rpm
